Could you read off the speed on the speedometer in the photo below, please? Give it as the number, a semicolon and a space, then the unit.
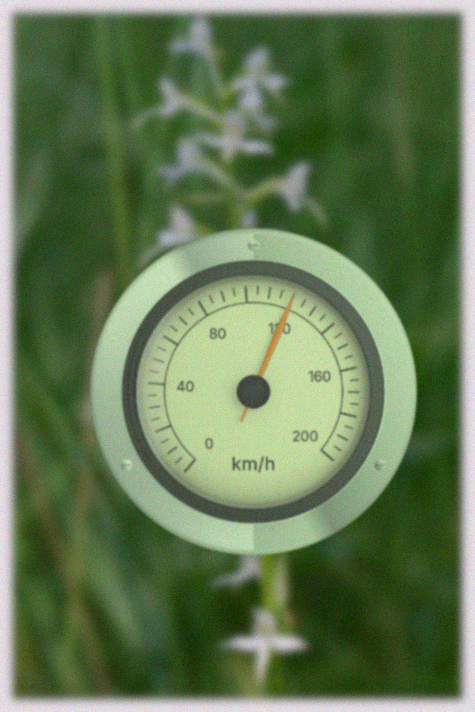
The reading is 120; km/h
